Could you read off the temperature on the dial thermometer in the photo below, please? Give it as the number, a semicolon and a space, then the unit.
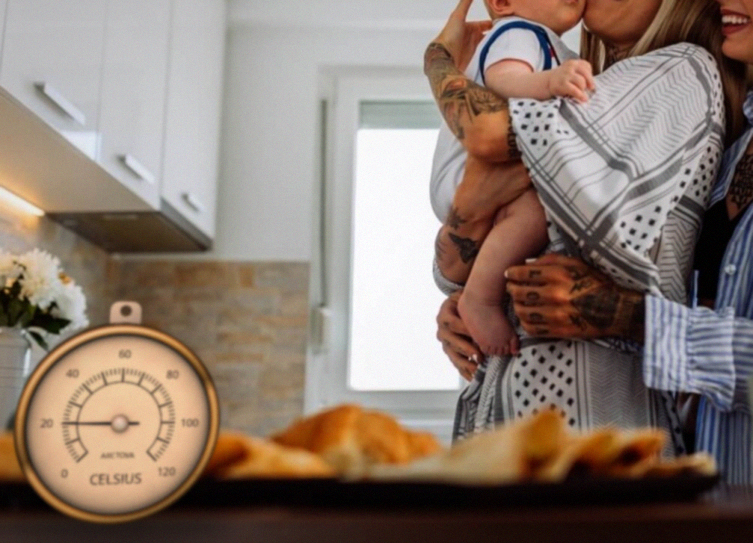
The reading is 20; °C
